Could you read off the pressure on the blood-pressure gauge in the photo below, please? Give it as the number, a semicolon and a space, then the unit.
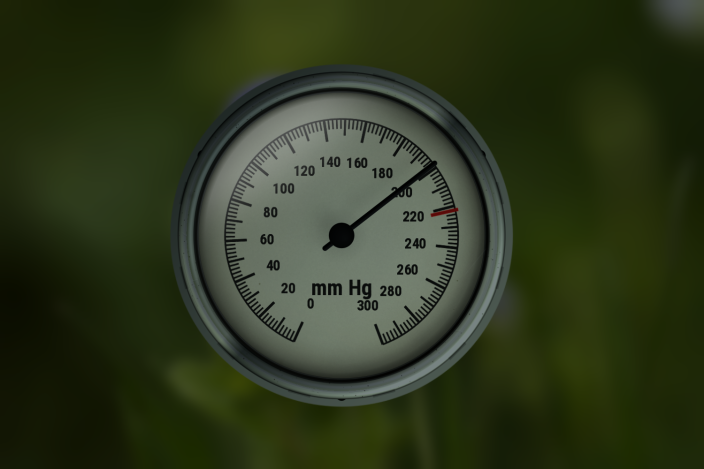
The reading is 198; mmHg
